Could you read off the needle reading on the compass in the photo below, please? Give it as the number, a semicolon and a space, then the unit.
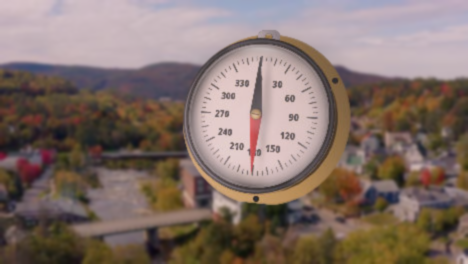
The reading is 180; °
